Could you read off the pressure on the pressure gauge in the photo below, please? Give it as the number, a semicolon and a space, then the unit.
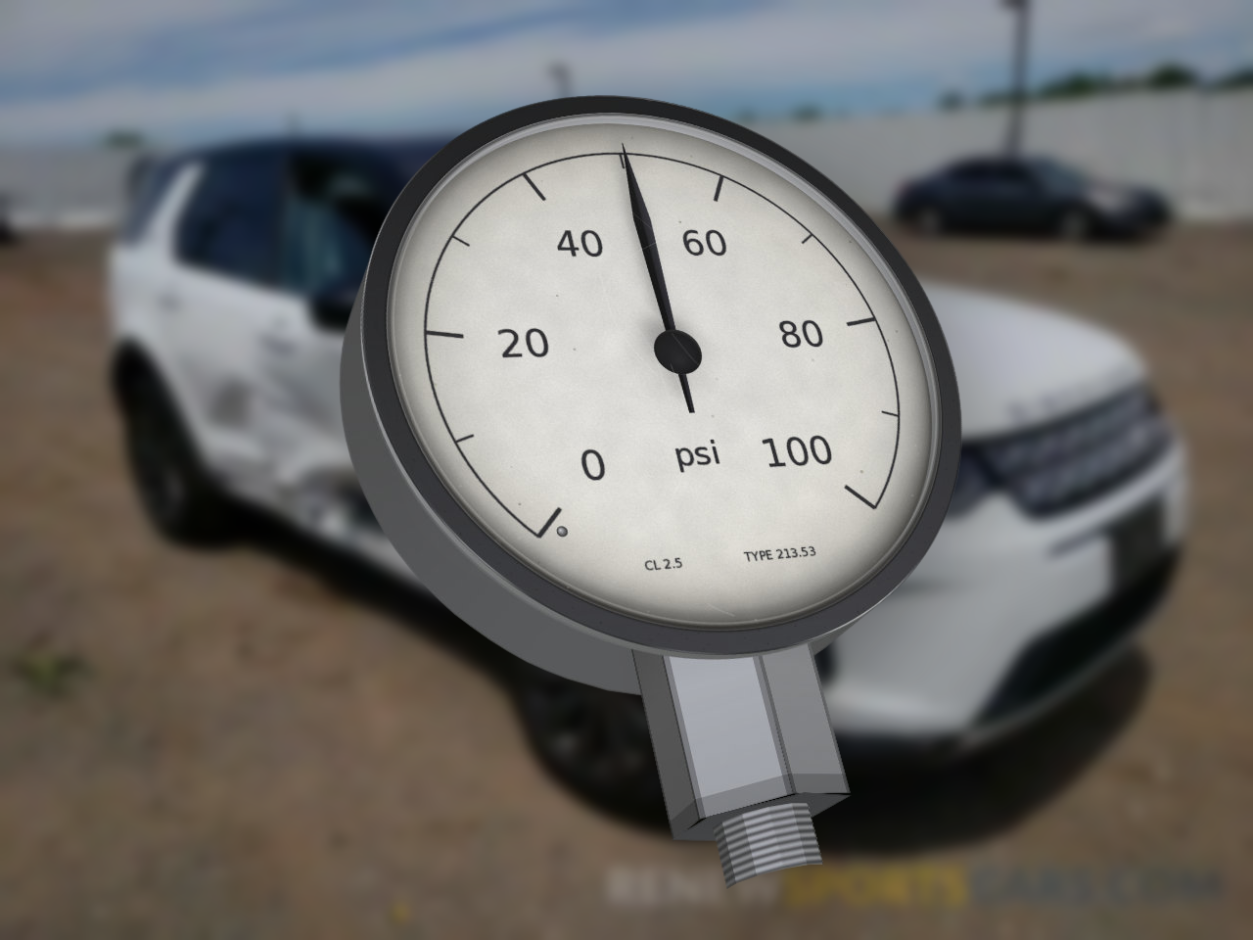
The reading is 50; psi
